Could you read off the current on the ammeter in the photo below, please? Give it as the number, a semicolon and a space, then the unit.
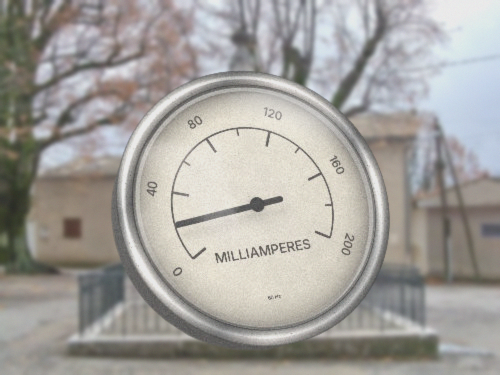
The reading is 20; mA
